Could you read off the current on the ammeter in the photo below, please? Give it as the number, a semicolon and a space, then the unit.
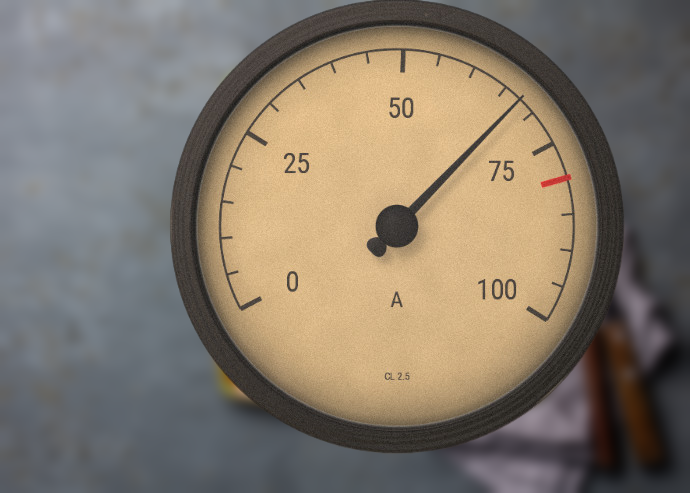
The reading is 67.5; A
